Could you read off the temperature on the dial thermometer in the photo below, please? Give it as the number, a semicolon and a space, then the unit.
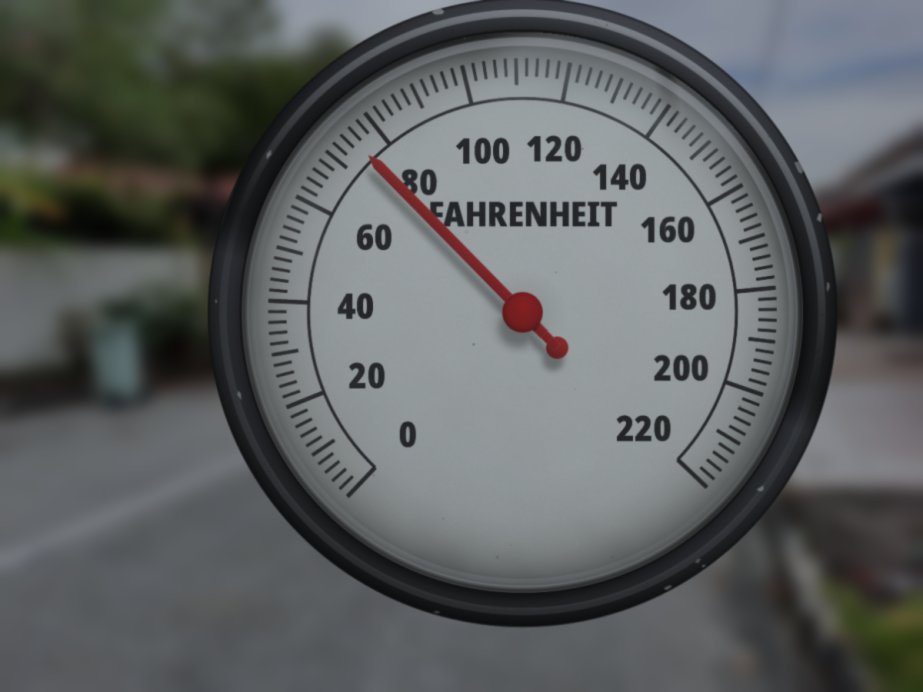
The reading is 75; °F
